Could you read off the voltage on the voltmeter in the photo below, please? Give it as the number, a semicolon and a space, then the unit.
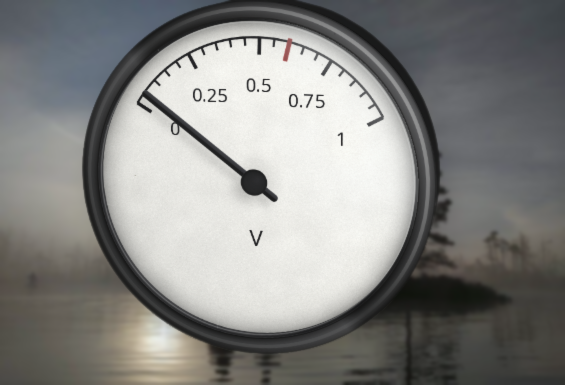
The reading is 0.05; V
